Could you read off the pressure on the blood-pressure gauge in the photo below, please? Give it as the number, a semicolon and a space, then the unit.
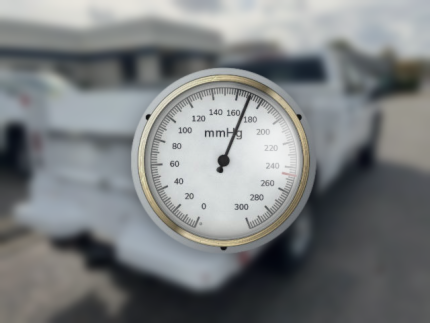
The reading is 170; mmHg
